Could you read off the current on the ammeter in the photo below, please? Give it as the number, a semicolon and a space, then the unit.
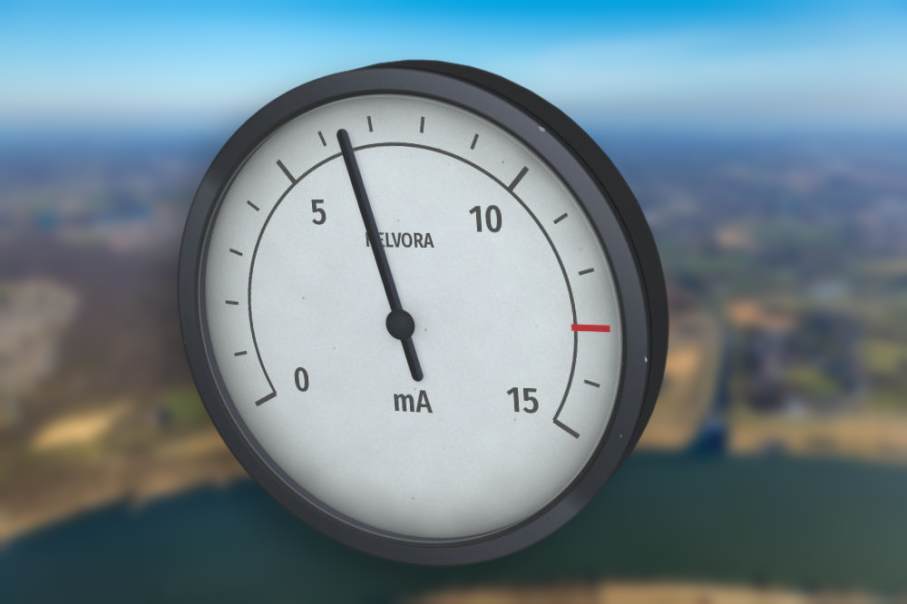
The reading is 6.5; mA
